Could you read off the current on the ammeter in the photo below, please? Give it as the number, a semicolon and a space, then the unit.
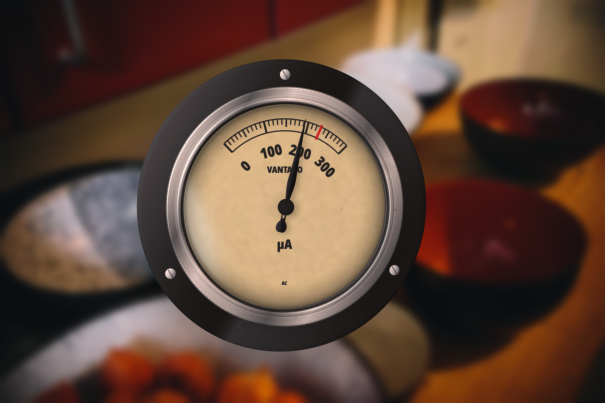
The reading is 190; µA
